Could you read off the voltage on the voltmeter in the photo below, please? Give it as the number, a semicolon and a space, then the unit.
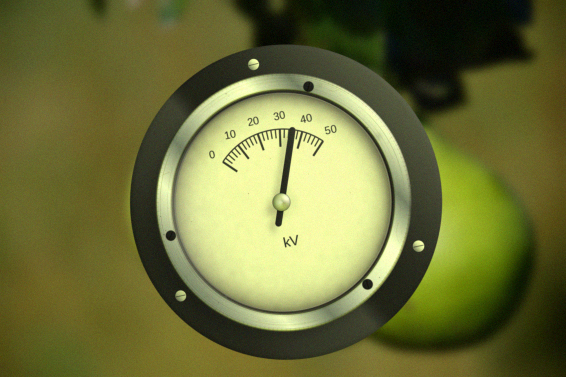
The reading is 36; kV
